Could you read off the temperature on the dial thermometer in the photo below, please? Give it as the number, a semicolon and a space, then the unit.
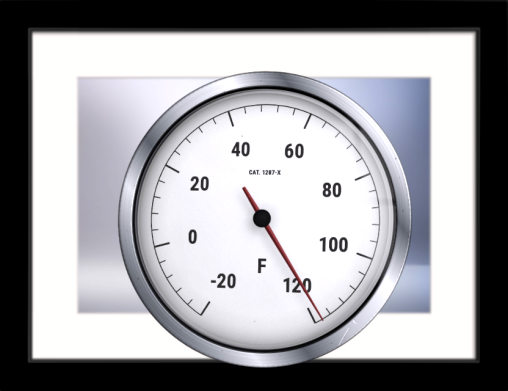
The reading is 118; °F
